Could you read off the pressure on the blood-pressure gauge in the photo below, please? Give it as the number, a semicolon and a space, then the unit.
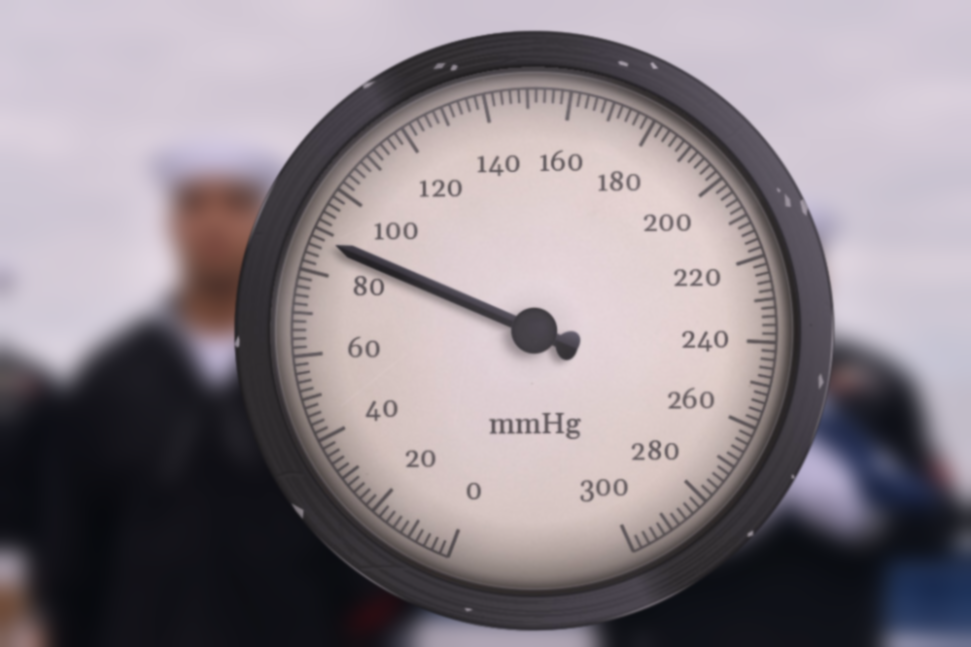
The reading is 88; mmHg
